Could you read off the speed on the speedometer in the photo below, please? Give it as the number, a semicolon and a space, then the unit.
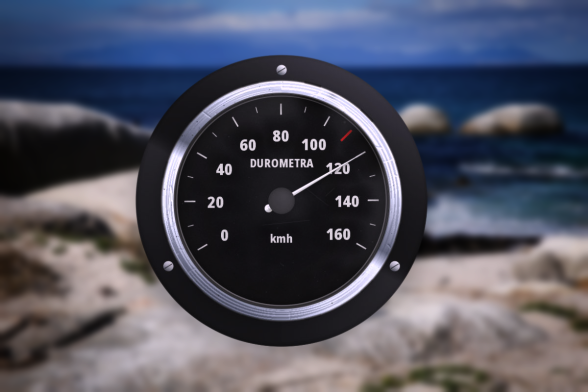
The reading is 120; km/h
